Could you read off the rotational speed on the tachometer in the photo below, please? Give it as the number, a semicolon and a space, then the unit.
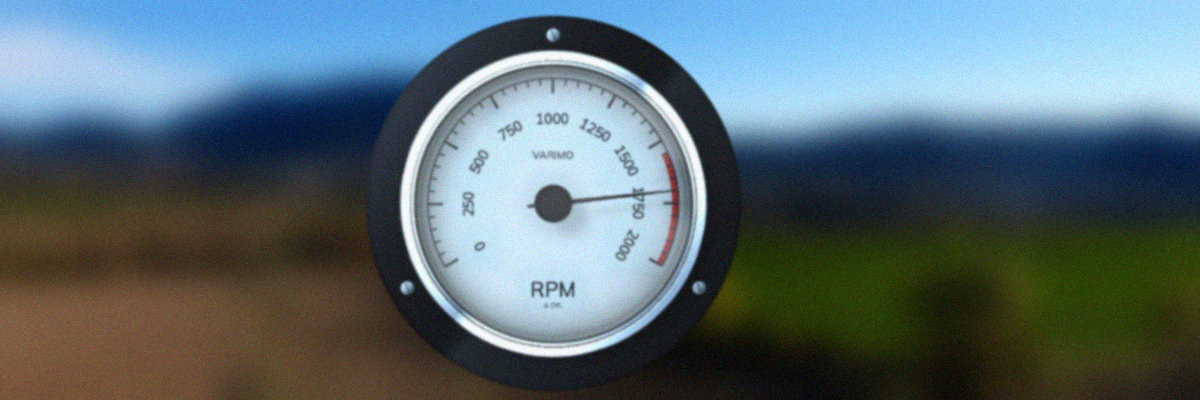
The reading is 1700; rpm
